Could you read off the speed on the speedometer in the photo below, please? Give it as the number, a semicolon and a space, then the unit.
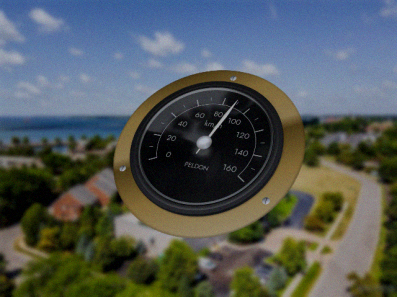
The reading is 90; km/h
